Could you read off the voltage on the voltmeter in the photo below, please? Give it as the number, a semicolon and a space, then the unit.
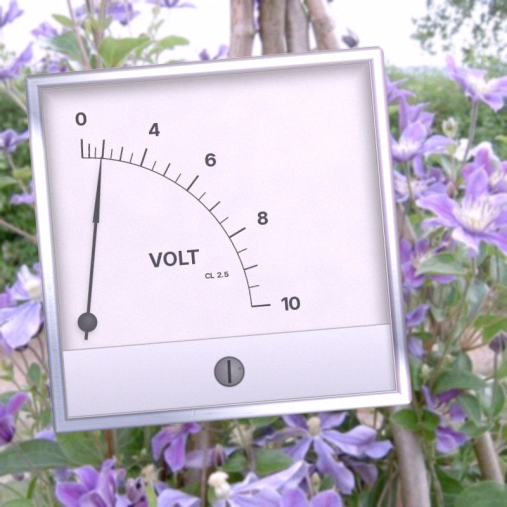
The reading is 2; V
